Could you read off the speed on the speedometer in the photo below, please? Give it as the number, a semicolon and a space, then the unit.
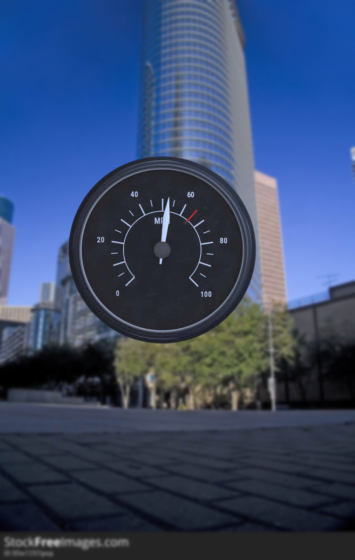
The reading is 52.5; mph
